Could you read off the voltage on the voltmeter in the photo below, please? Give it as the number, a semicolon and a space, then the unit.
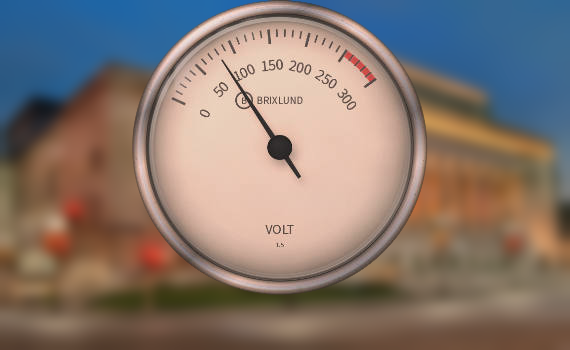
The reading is 80; V
